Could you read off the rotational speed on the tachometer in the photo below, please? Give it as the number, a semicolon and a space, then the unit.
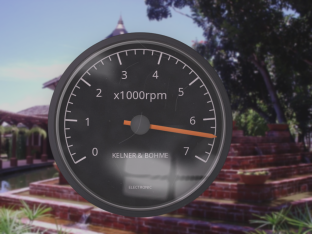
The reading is 6400; rpm
